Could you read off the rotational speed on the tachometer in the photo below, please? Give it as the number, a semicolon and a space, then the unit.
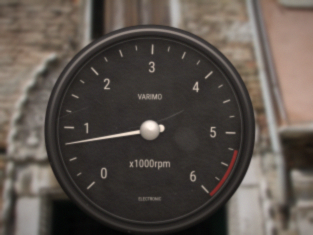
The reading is 750; rpm
